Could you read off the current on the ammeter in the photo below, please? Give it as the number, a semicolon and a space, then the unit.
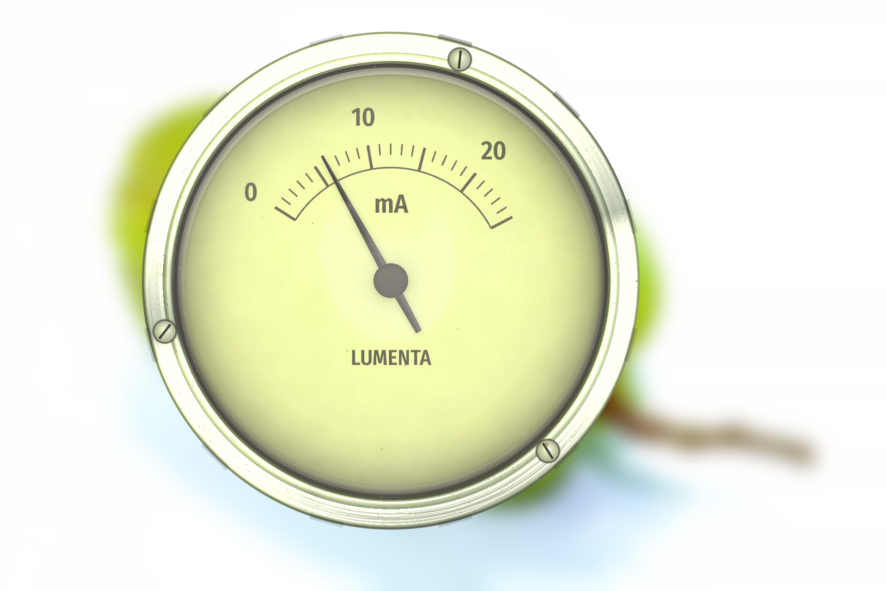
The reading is 6; mA
